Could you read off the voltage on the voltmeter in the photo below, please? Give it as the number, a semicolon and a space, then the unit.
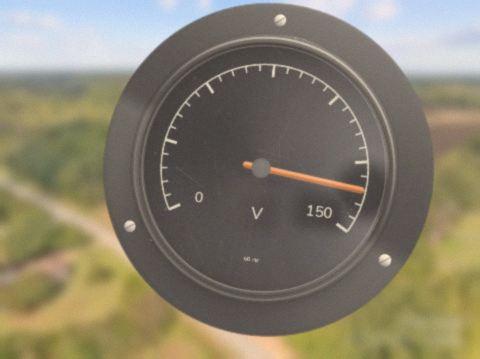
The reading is 135; V
